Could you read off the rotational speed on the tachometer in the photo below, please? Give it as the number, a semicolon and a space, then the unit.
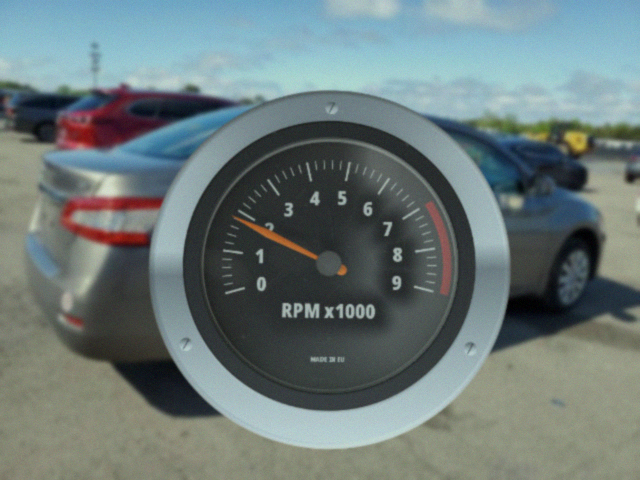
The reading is 1800; rpm
